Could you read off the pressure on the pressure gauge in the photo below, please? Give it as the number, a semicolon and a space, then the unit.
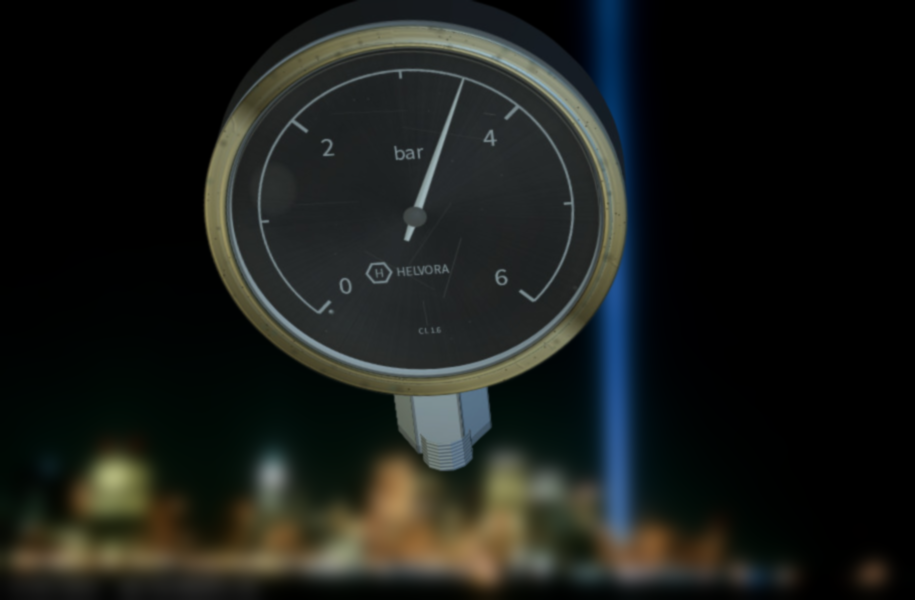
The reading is 3.5; bar
